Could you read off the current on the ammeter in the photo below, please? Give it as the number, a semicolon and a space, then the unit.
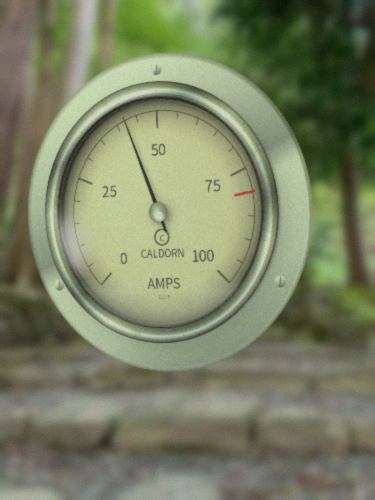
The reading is 42.5; A
